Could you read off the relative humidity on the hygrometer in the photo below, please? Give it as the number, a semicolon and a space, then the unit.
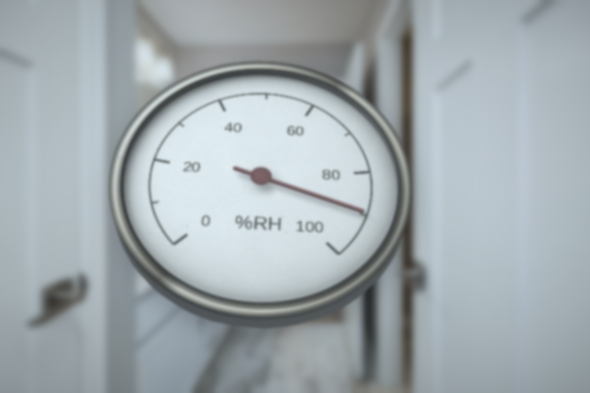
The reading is 90; %
